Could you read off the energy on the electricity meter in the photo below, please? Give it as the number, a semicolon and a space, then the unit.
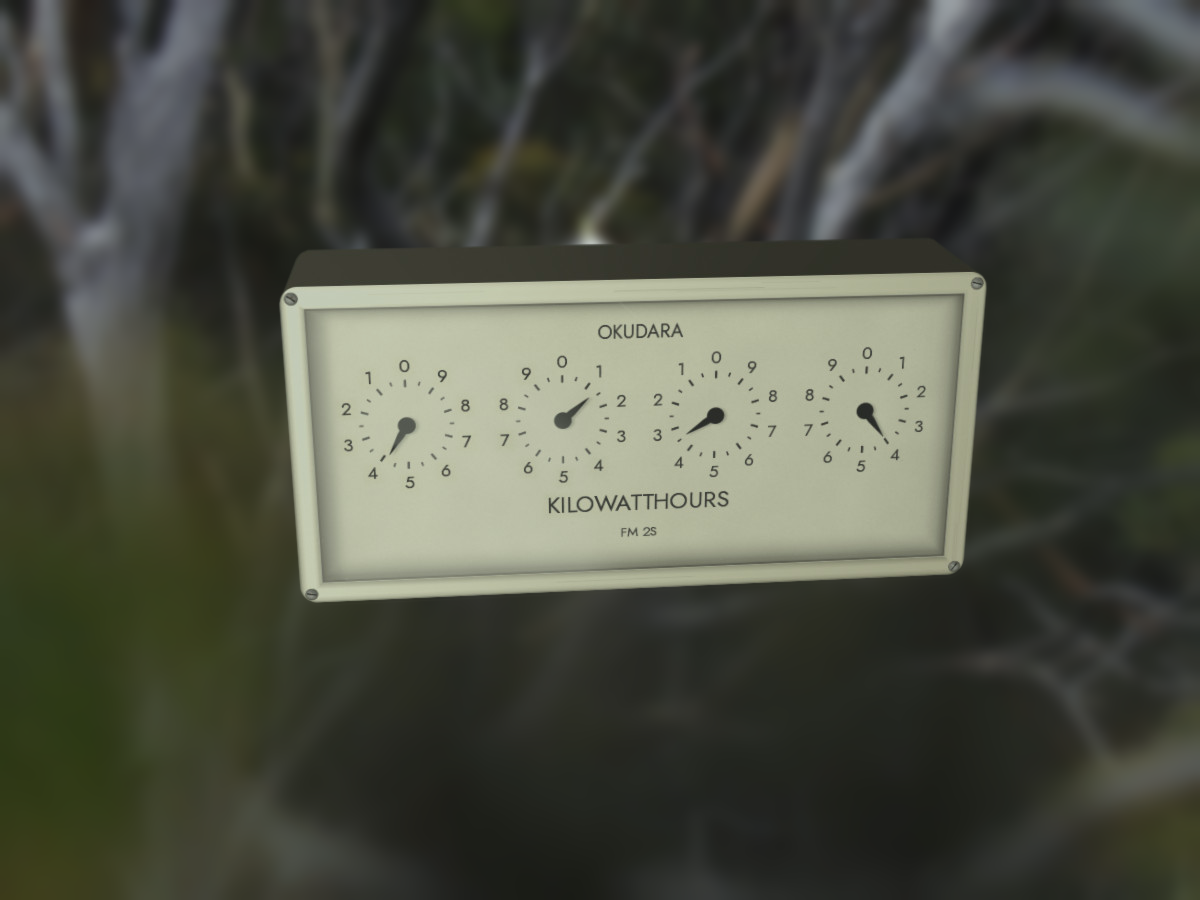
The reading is 4134; kWh
